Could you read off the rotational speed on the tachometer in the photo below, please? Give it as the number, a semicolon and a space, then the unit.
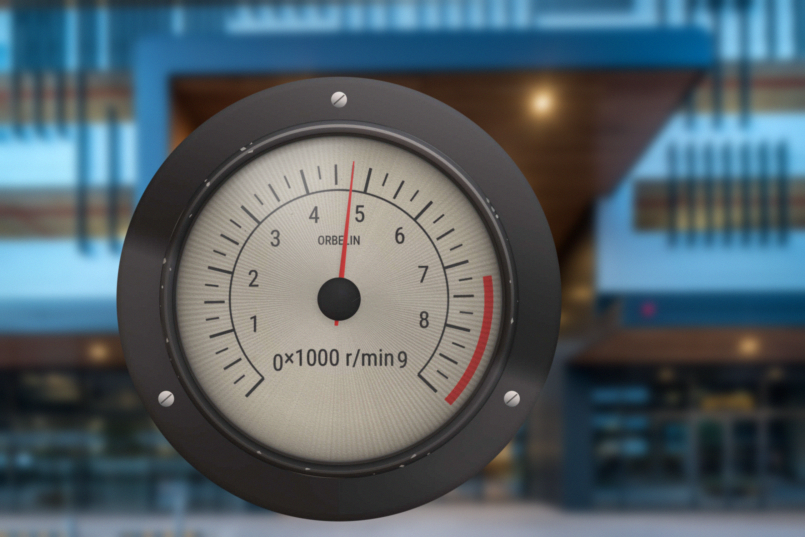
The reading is 4750; rpm
